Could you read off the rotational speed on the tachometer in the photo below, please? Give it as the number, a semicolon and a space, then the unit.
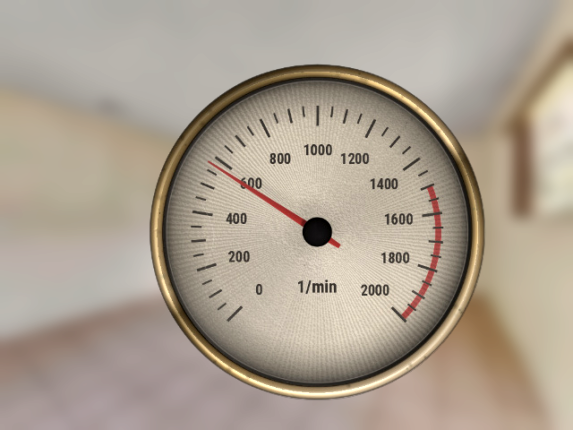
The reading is 575; rpm
